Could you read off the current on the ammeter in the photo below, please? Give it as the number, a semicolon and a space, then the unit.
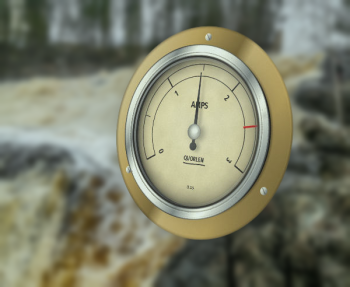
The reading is 1.5; A
